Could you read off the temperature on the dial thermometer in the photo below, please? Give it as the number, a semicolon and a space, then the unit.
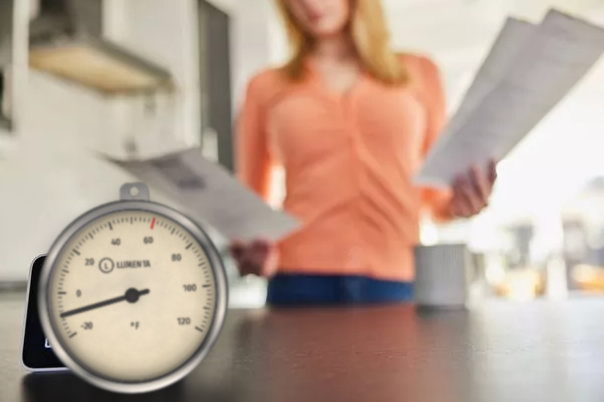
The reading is -10; °F
